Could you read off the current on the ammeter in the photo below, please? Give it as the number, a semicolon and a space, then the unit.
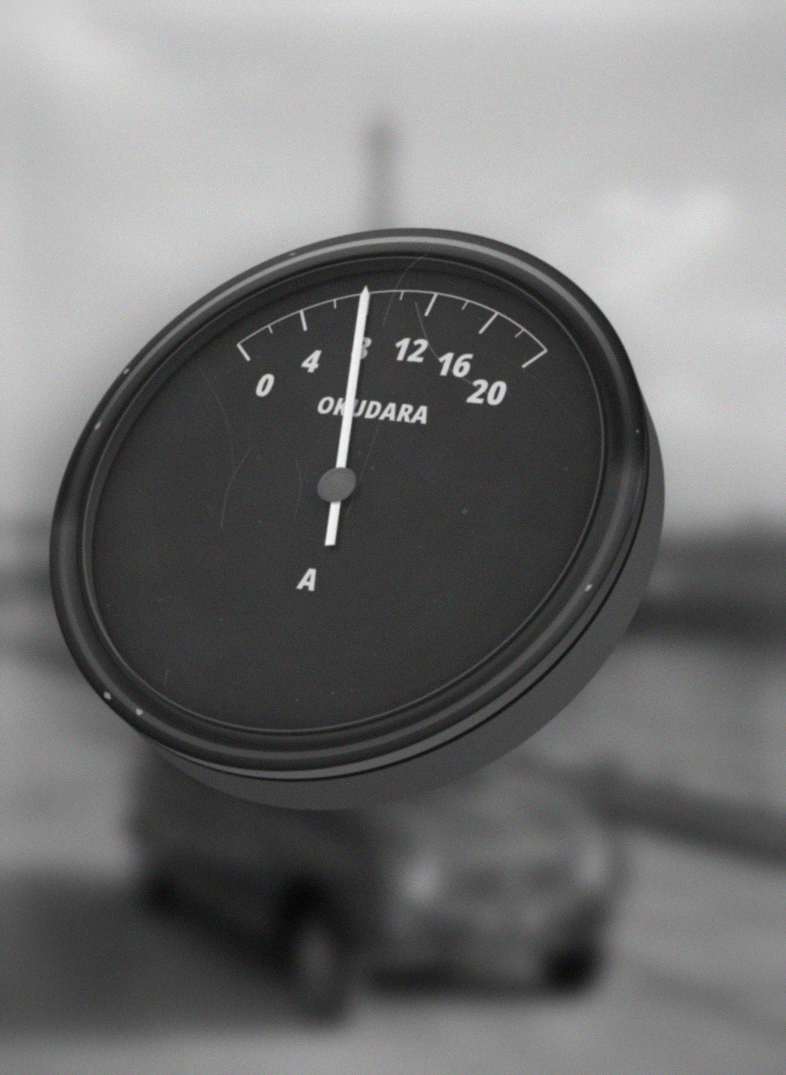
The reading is 8; A
